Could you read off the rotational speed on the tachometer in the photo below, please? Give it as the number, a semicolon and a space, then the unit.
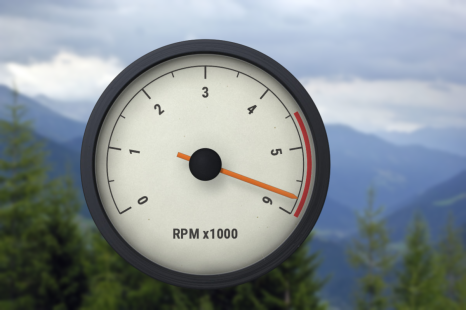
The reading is 5750; rpm
